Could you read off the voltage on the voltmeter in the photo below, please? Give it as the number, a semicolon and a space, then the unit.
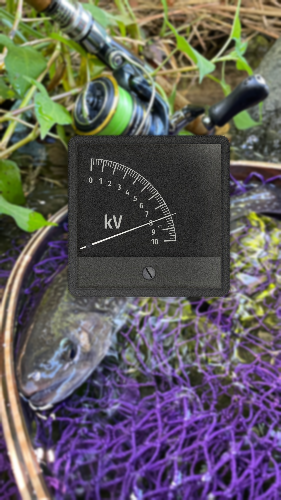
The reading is 8; kV
